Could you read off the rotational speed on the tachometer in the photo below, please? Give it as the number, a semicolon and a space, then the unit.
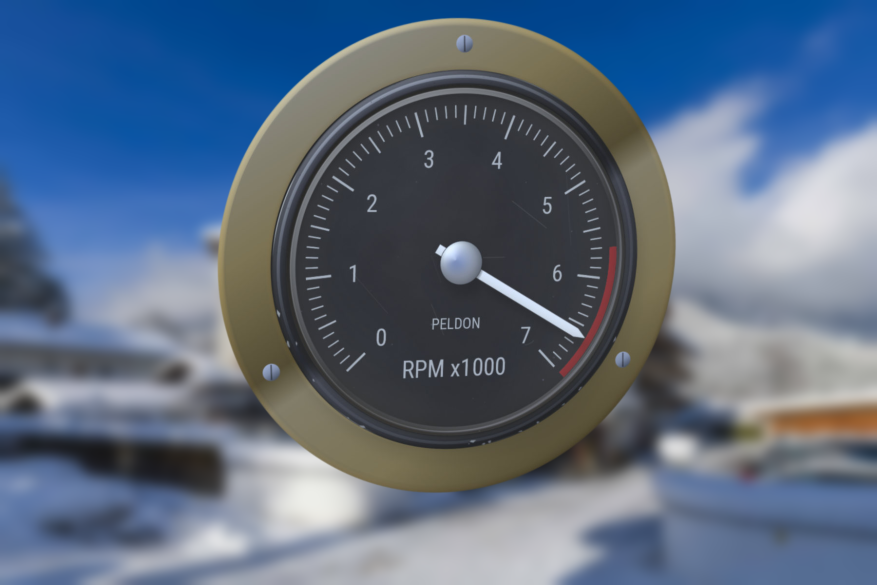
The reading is 6600; rpm
